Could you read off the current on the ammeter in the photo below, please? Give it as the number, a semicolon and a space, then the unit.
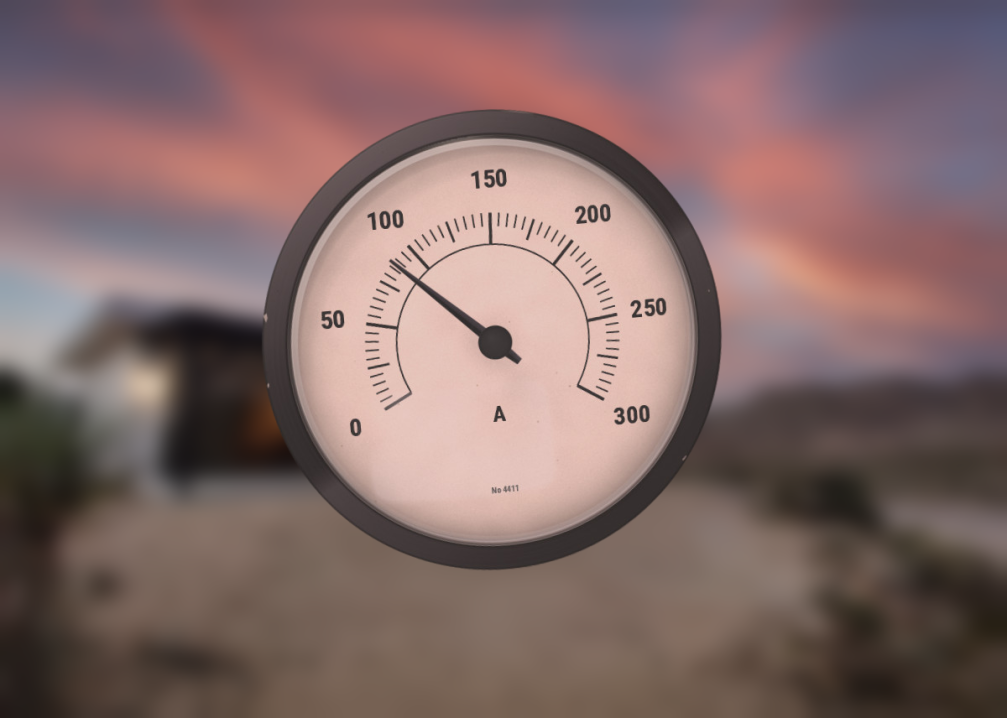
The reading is 87.5; A
